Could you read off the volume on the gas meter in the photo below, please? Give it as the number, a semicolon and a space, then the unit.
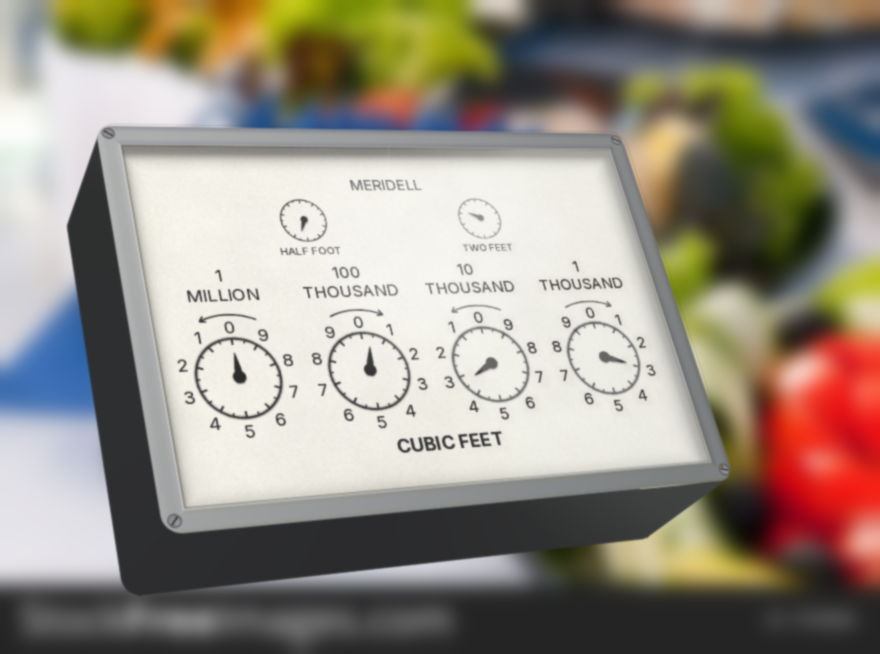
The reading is 3300; ft³
